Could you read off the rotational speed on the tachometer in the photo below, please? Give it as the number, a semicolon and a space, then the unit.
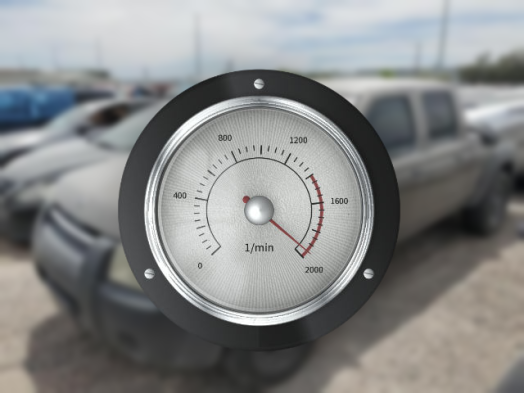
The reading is 1950; rpm
